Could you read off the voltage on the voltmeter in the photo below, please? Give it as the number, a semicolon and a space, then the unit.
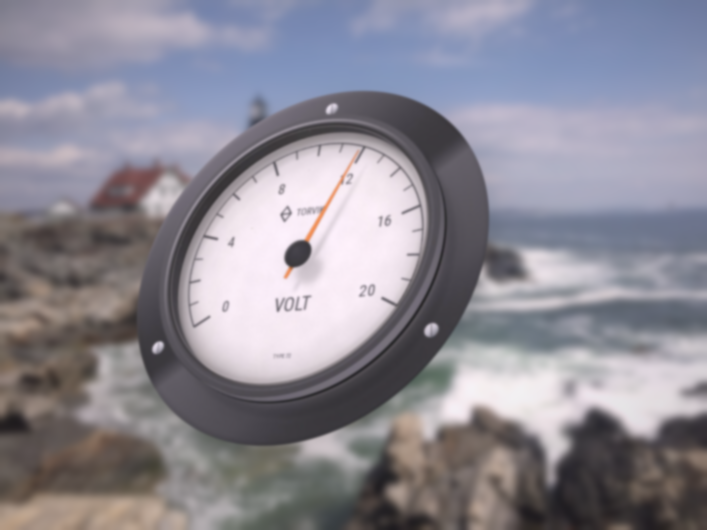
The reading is 12; V
